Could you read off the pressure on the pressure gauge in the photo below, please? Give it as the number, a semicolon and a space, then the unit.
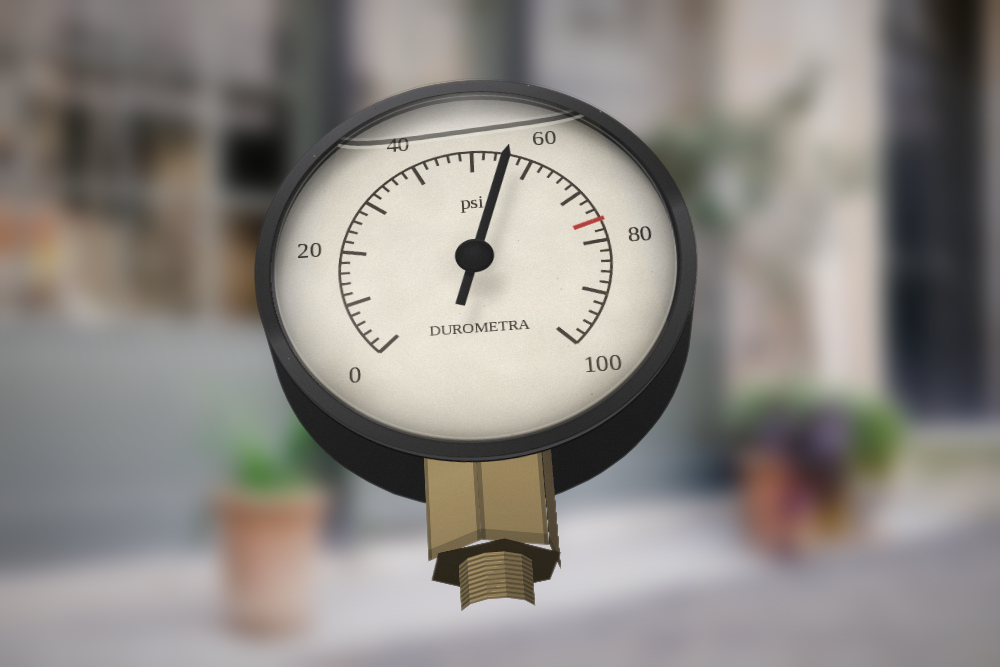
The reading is 56; psi
